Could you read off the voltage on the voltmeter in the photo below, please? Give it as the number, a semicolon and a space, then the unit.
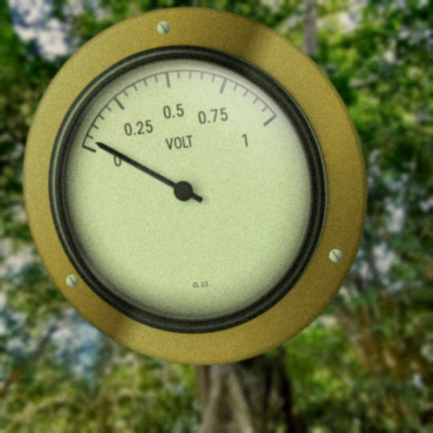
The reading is 0.05; V
